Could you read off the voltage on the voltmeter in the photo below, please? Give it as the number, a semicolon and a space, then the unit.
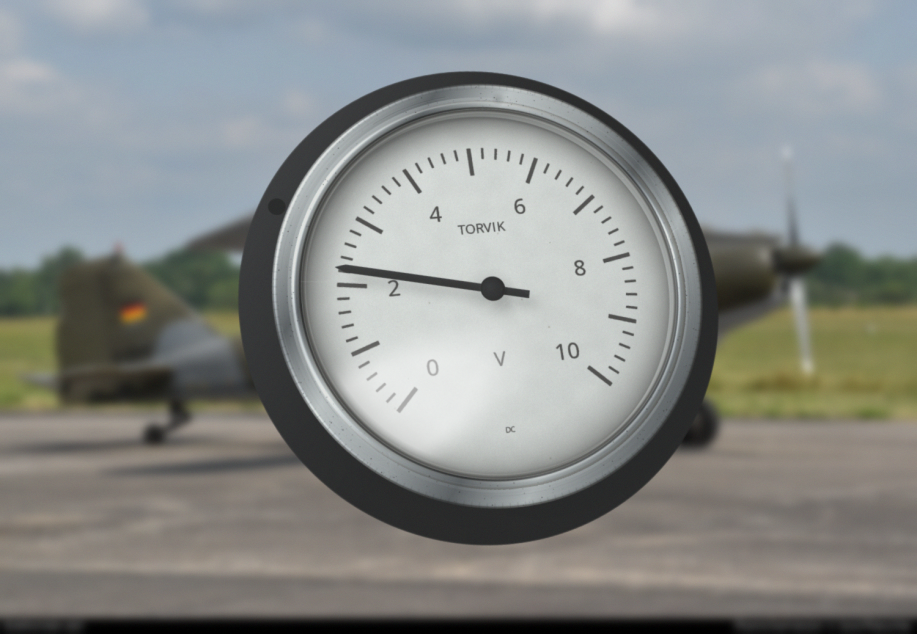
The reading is 2.2; V
